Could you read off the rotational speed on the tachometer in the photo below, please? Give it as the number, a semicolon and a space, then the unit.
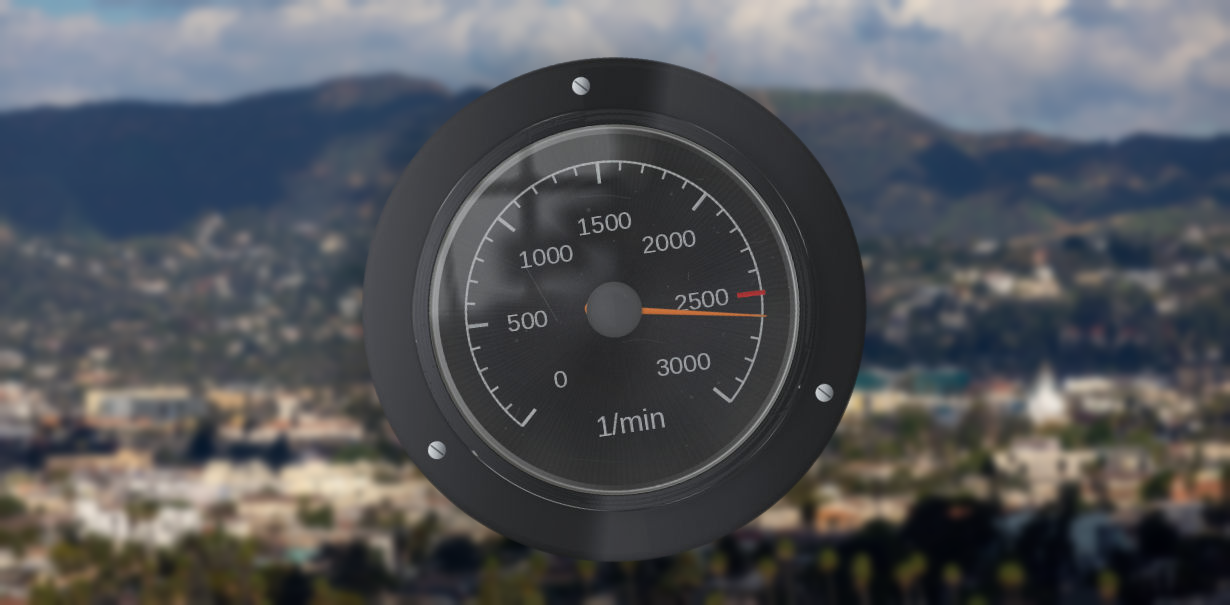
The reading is 2600; rpm
